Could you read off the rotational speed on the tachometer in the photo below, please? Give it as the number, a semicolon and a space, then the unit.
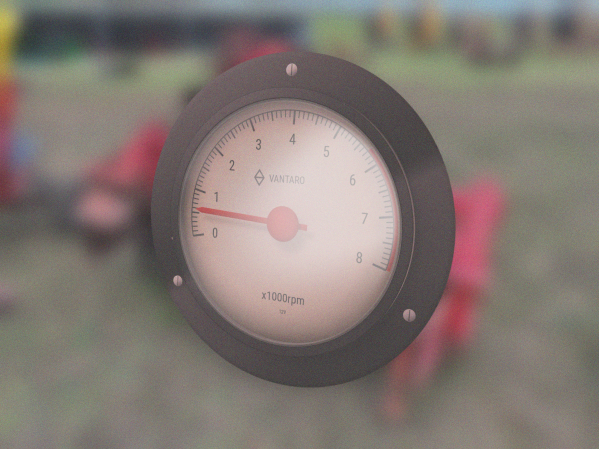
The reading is 600; rpm
